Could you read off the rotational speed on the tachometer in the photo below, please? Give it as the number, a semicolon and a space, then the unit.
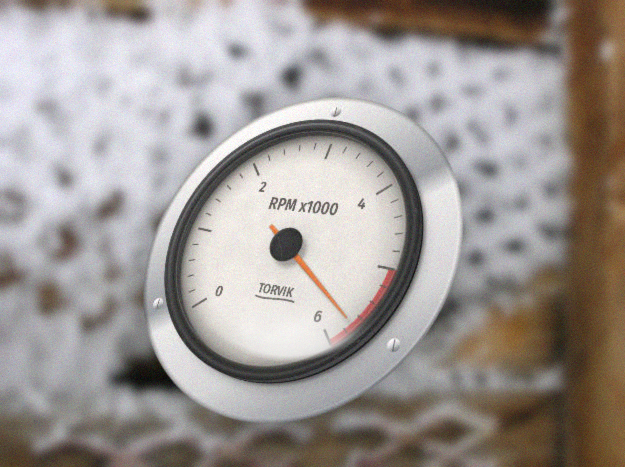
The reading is 5700; rpm
